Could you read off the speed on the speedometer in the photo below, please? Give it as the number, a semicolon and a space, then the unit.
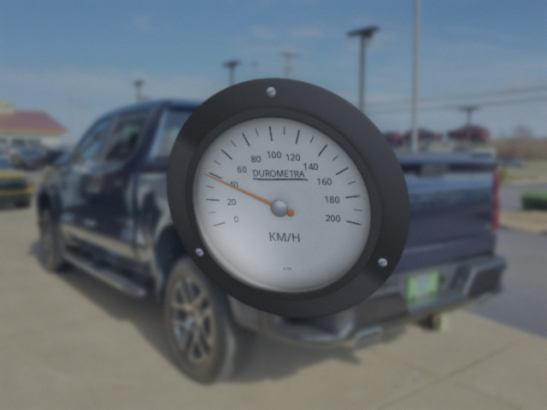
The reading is 40; km/h
